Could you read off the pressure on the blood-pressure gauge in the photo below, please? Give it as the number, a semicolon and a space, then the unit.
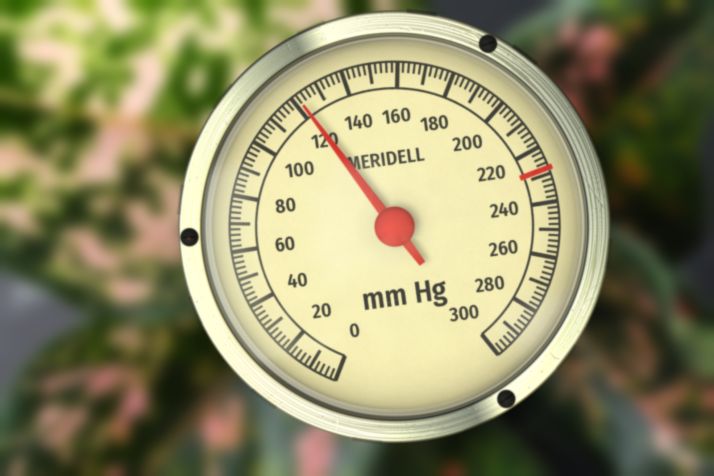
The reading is 122; mmHg
